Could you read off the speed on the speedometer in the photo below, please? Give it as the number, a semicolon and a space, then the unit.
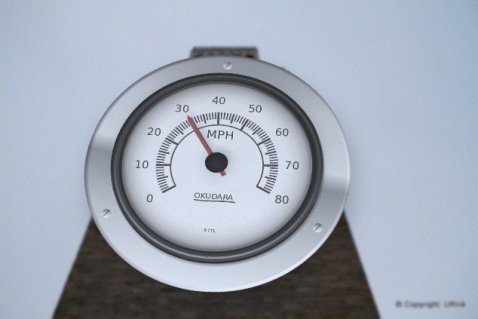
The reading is 30; mph
